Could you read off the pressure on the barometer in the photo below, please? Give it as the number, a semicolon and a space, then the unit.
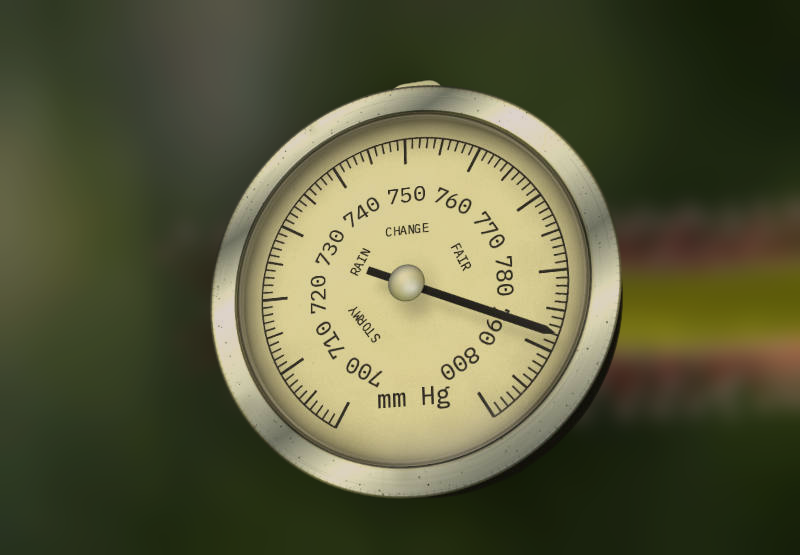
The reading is 788; mmHg
